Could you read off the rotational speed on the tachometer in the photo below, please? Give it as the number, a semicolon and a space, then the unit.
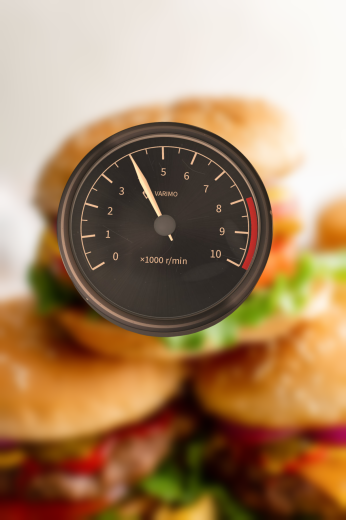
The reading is 4000; rpm
